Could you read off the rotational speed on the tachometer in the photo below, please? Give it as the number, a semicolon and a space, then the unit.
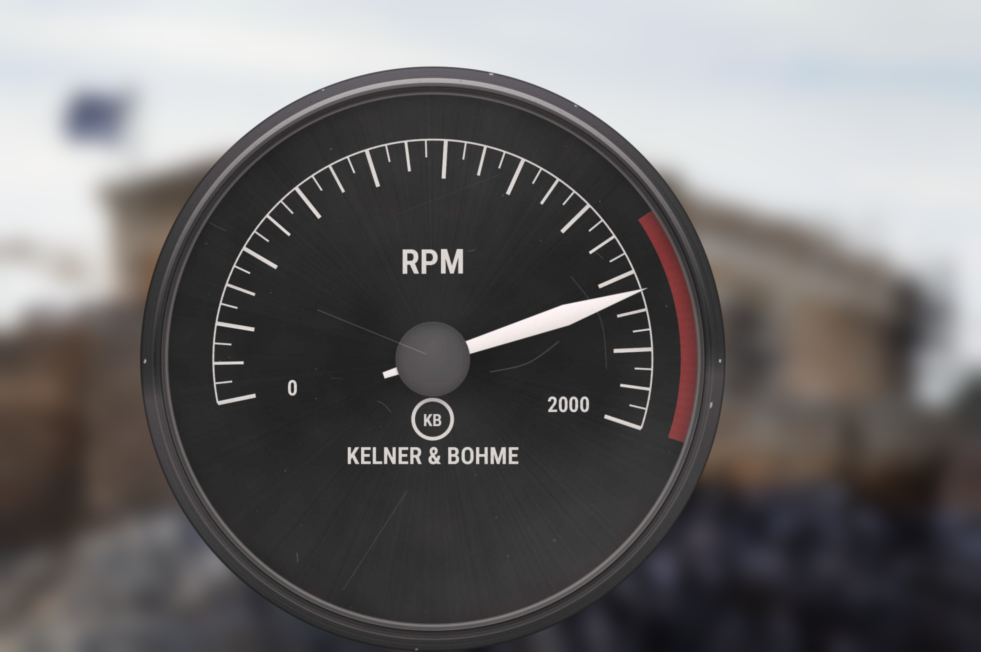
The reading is 1650; rpm
